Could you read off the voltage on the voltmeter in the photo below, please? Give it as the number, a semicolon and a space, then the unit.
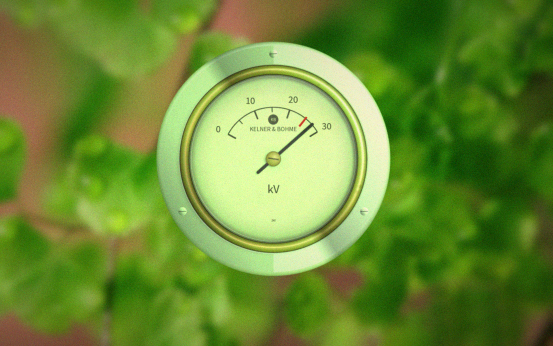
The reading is 27.5; kV
